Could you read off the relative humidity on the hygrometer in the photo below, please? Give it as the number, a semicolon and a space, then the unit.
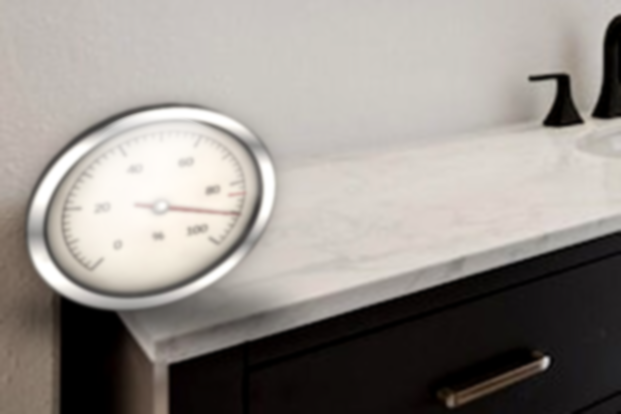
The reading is 90; %
